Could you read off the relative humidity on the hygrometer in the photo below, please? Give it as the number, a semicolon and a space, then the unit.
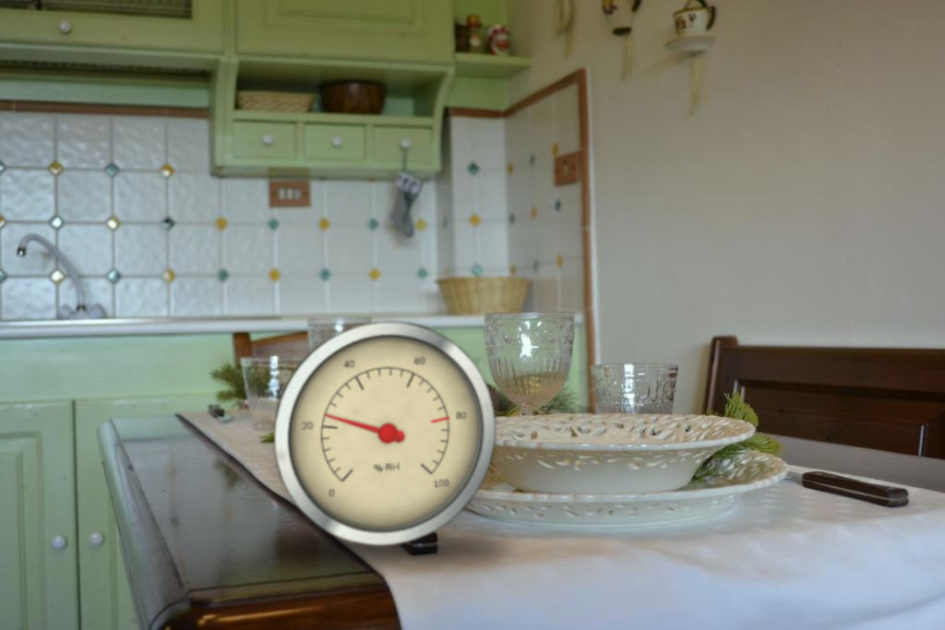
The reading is 24; %
